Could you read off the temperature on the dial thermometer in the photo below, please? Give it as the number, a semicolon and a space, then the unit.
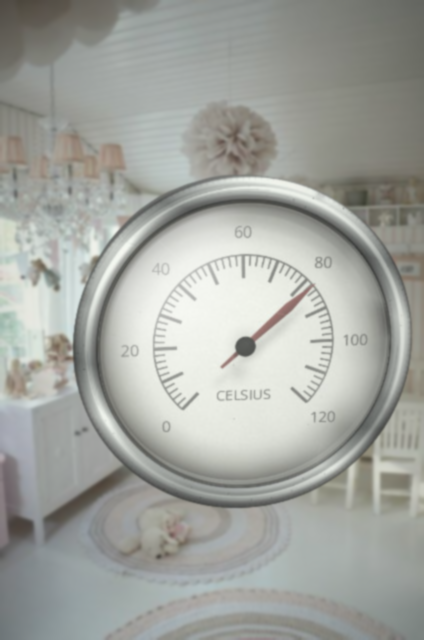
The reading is 82; °C
